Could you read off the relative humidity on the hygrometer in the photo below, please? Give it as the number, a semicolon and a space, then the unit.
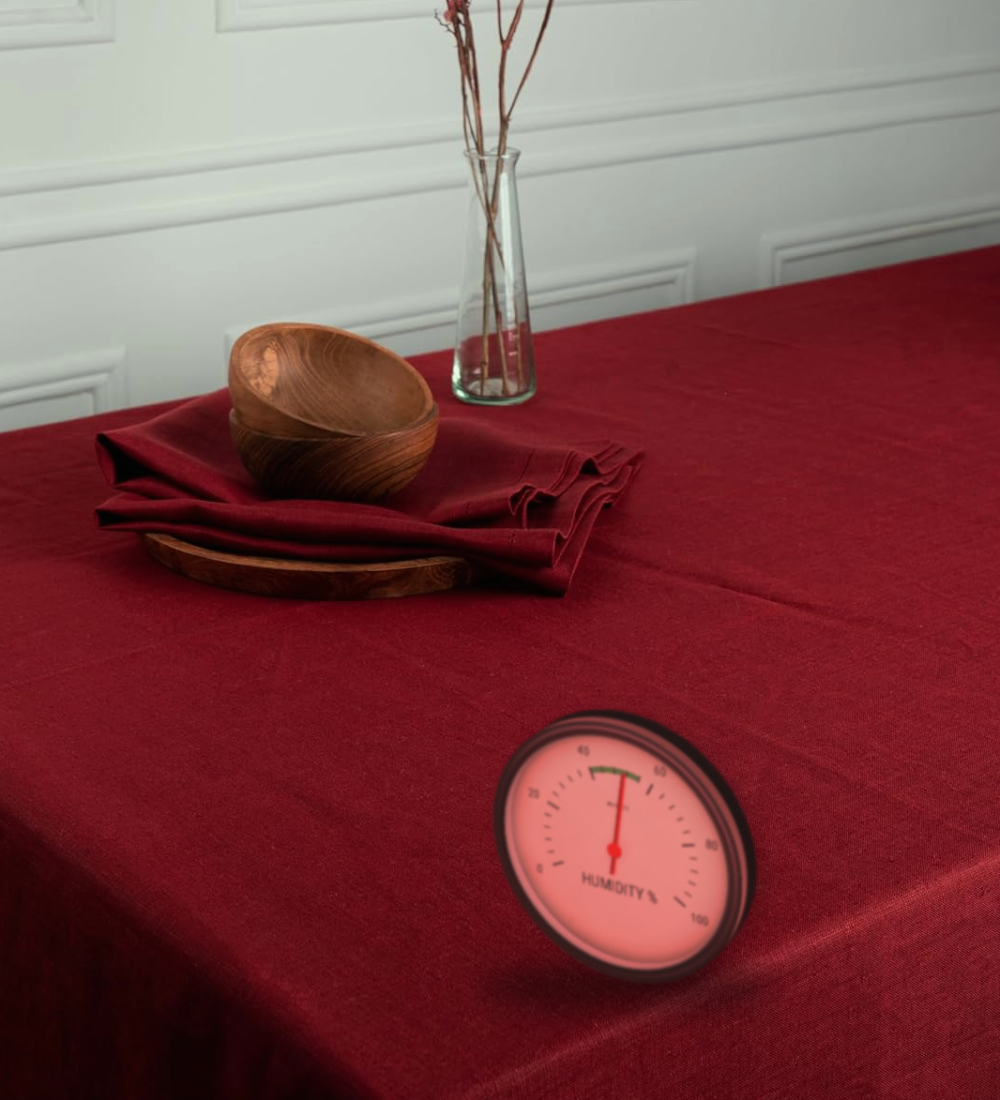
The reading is 52; %
